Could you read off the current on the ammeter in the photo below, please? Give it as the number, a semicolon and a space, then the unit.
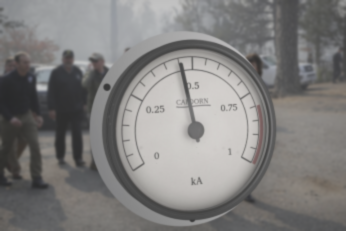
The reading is 0.45; kA
